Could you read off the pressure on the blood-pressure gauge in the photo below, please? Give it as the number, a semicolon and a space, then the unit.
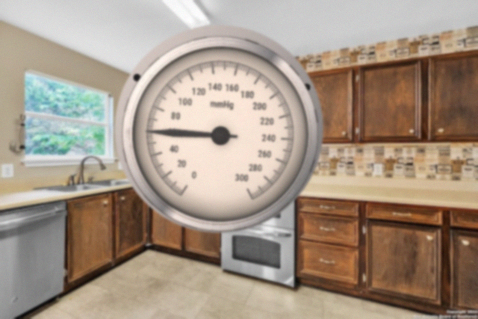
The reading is 60; mmHg
